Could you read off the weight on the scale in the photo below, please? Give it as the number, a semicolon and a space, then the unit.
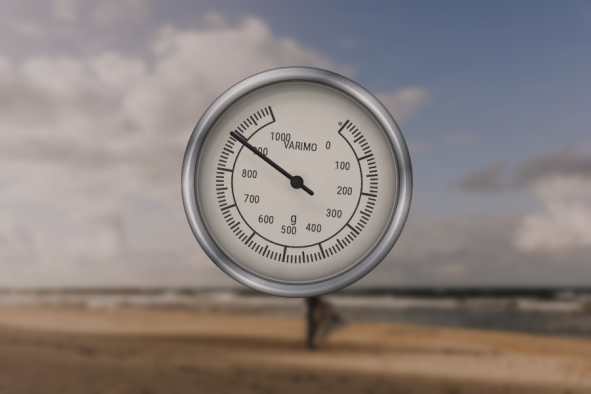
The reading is 890; g
